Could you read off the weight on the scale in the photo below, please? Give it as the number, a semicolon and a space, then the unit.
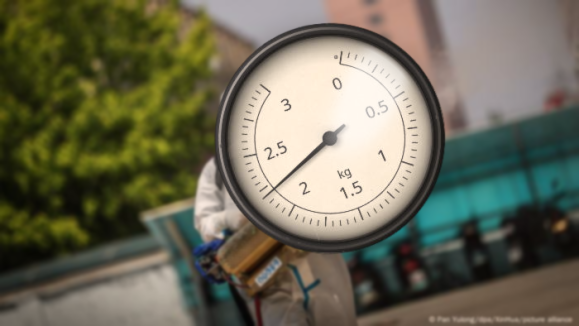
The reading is 2.2; kg
